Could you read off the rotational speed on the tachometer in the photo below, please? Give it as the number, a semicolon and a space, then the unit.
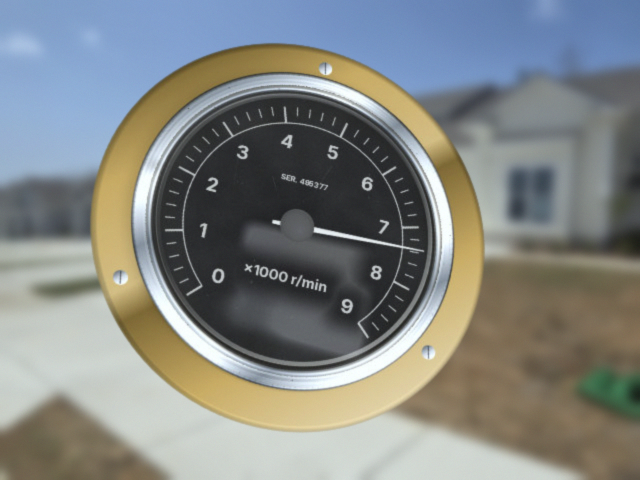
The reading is 7400; rpm
